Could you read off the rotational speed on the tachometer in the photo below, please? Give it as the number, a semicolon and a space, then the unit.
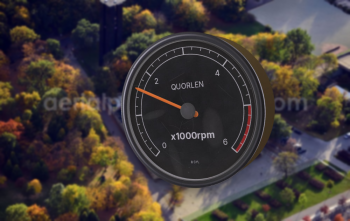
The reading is 1600; rpm
